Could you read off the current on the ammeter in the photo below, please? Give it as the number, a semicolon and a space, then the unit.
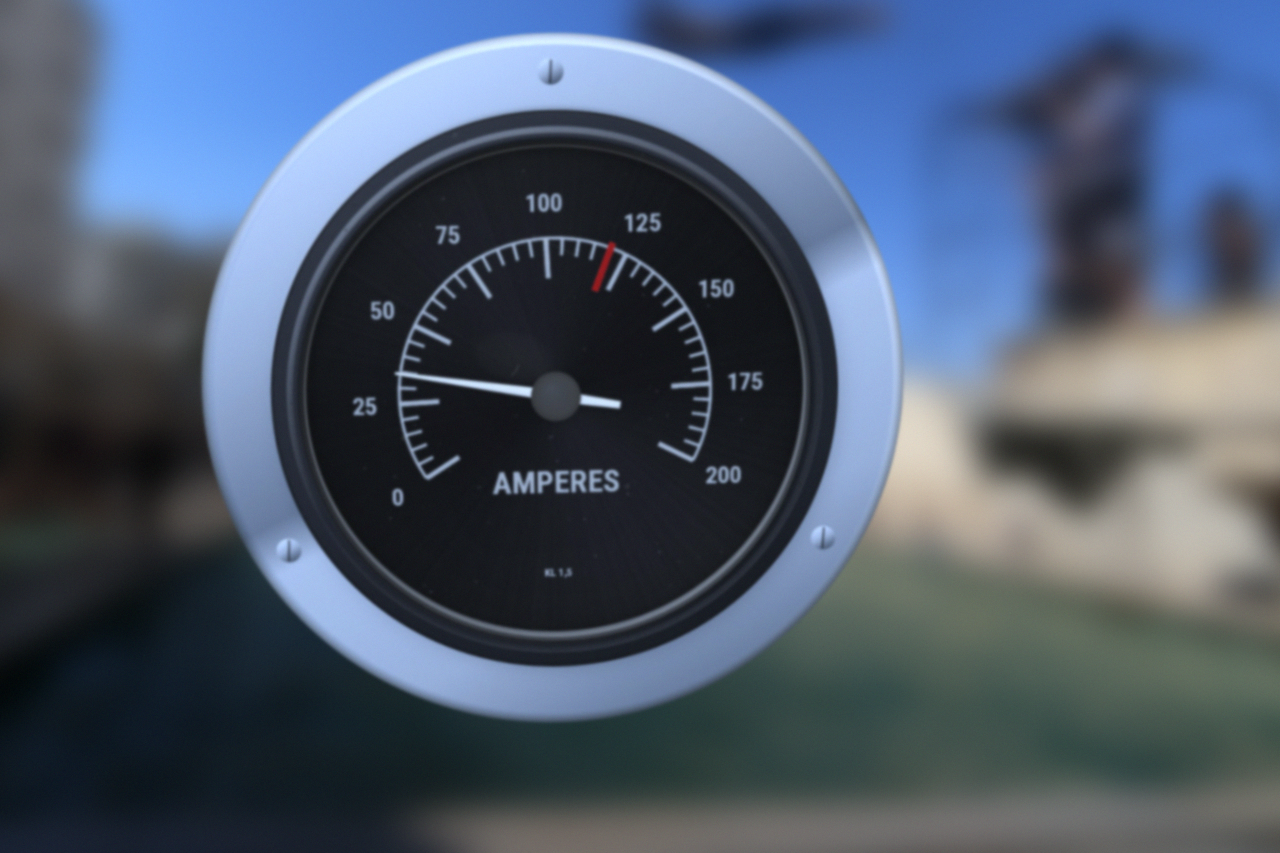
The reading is 35; A
